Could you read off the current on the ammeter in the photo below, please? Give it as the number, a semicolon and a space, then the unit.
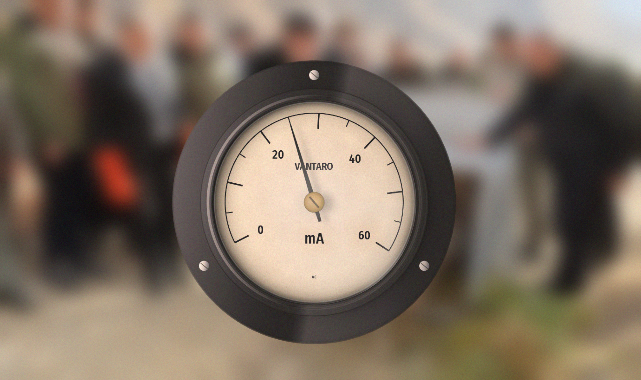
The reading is 25; mA
